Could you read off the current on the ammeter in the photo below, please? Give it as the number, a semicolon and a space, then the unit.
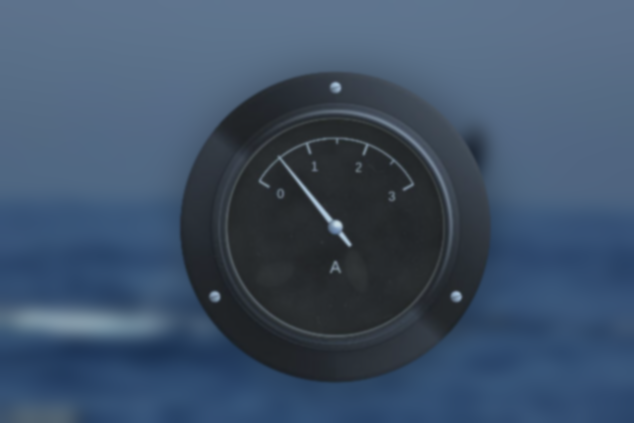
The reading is 0.5; A
